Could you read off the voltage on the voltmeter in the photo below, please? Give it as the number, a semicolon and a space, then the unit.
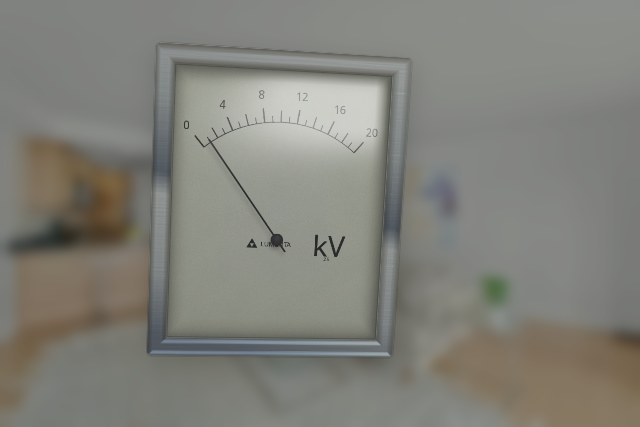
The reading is 1; kV
